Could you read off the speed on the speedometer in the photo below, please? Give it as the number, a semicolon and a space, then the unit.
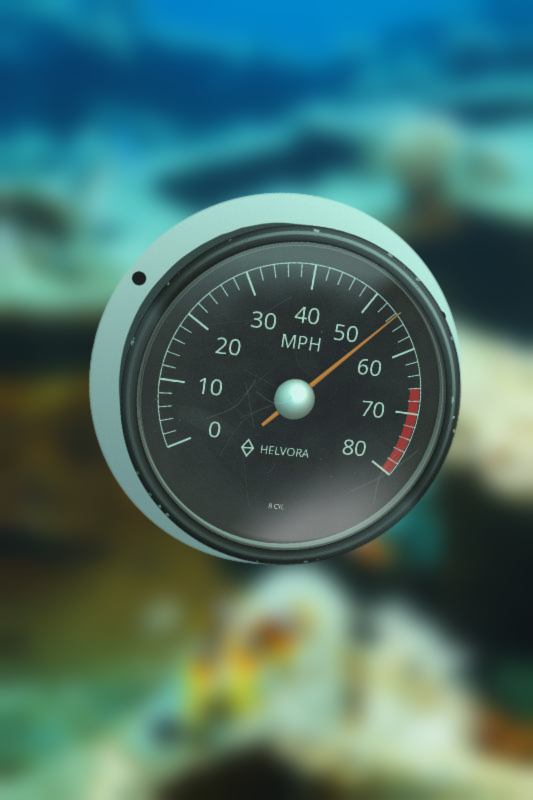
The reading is 54; mph
